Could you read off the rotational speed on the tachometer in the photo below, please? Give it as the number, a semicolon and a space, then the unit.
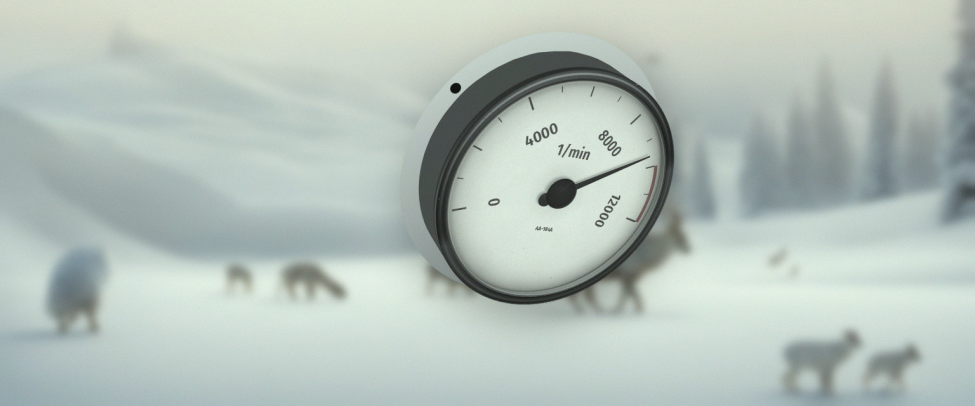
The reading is 9500; rpm
